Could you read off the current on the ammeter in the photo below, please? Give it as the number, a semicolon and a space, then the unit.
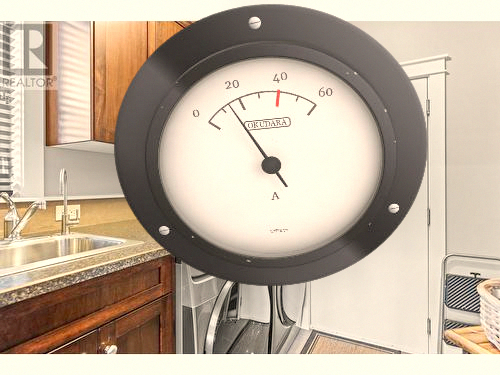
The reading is 15; A
